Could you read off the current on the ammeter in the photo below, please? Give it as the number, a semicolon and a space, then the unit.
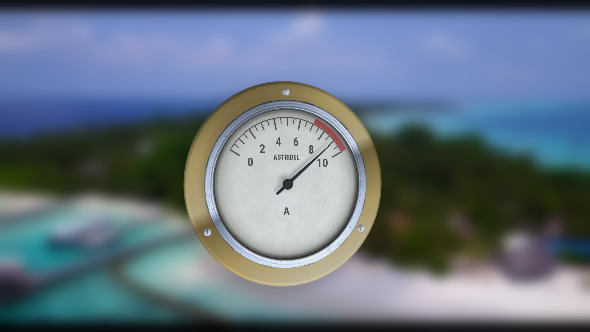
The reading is 9; A
